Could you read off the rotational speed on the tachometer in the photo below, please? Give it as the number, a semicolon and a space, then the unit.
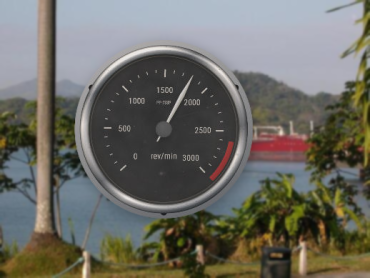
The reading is 1800; rpm
